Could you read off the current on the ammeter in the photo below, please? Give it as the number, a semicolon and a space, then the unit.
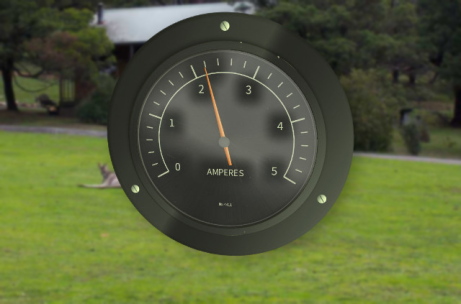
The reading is 2.2; A
